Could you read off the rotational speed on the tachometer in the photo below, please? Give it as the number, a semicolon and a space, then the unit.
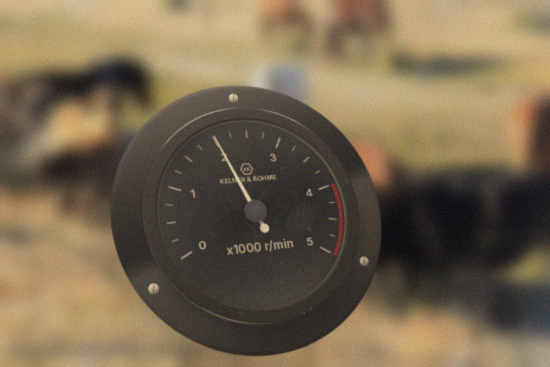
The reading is 2000; rpm
